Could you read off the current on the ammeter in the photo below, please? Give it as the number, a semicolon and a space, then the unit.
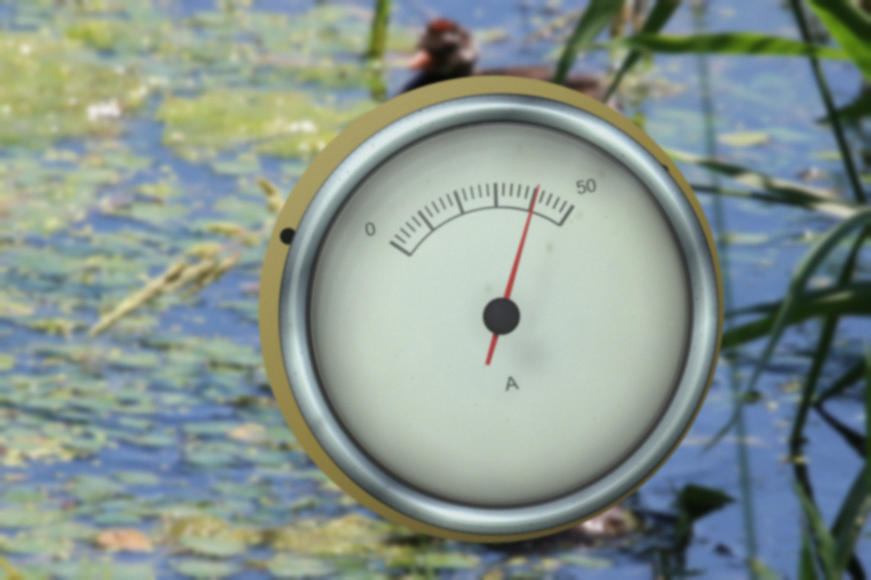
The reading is 40; A
